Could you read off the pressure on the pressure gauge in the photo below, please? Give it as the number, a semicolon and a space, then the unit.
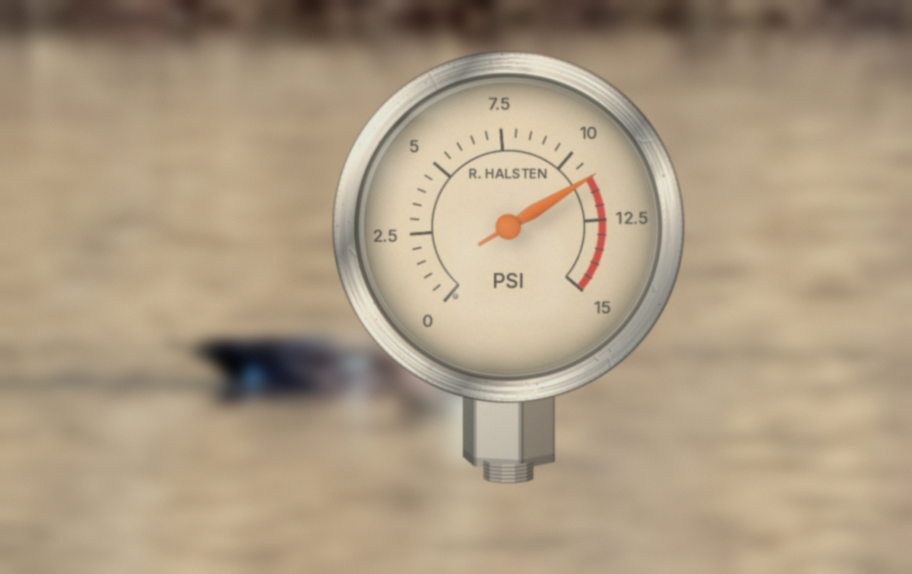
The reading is 11; psi
